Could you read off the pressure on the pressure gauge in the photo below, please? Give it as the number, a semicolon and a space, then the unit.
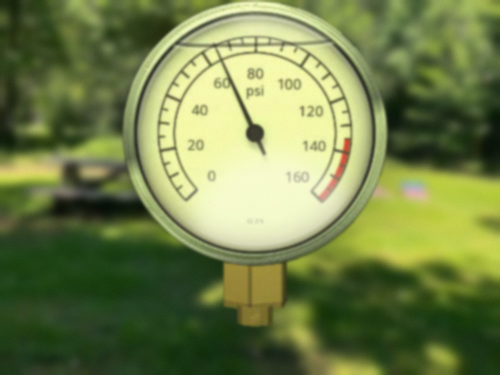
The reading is 65; psi
